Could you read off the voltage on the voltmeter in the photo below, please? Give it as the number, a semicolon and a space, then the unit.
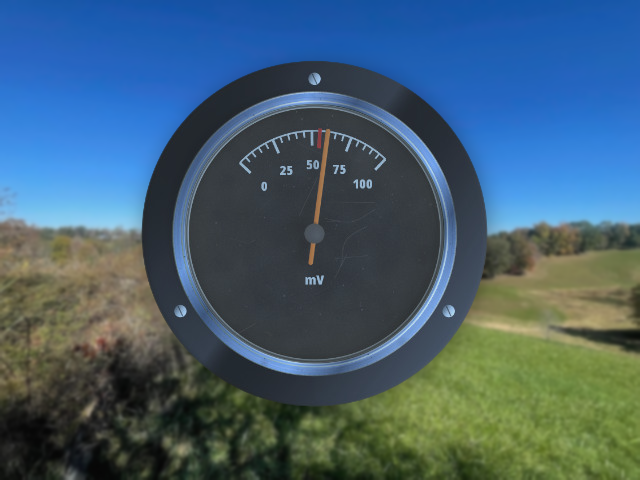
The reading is 60; mV
